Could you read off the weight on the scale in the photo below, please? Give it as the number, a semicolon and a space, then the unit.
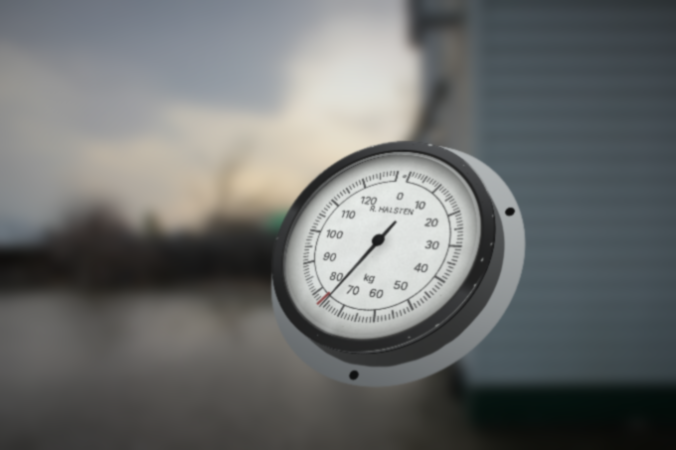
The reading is 75; kg
